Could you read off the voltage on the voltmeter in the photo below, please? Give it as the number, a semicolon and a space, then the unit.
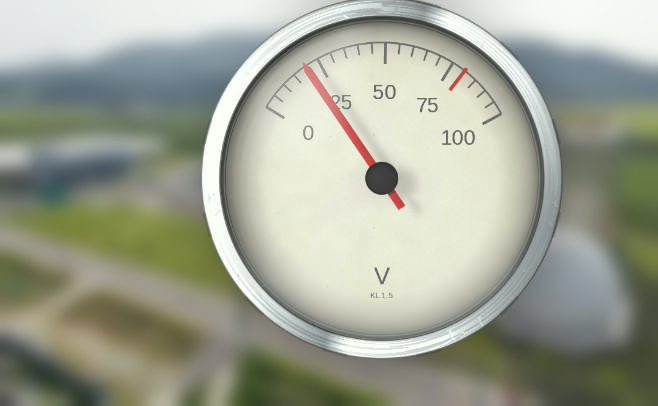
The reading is 20; V
